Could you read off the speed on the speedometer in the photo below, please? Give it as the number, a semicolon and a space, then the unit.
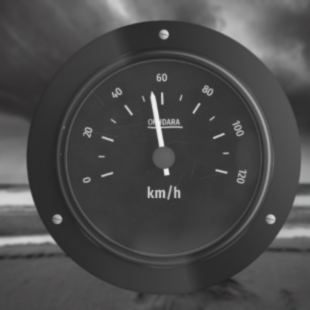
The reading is 55; km/h
